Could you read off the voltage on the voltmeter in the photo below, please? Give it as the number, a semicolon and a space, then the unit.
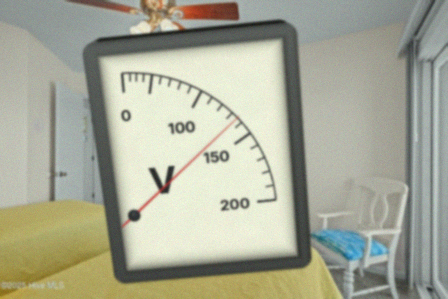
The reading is 135; V
